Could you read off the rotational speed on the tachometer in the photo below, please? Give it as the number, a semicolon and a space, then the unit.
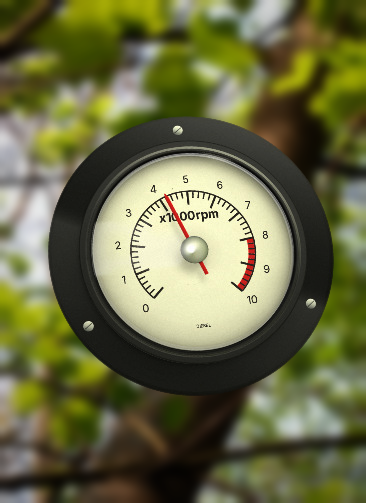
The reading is 4200; rpm
